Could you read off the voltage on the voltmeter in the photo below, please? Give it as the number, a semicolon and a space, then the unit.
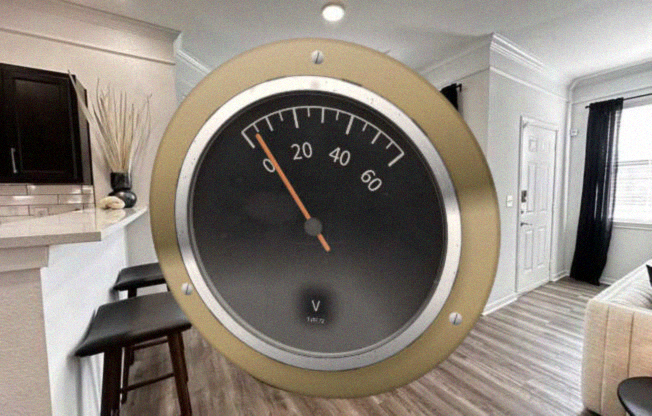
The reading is 5; V
